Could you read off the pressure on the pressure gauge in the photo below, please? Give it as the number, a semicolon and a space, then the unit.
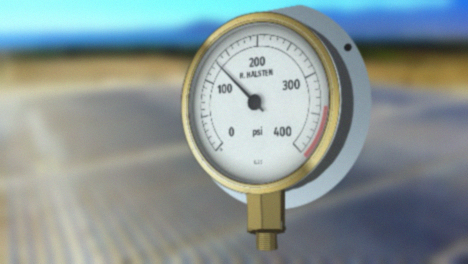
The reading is 130; psi
